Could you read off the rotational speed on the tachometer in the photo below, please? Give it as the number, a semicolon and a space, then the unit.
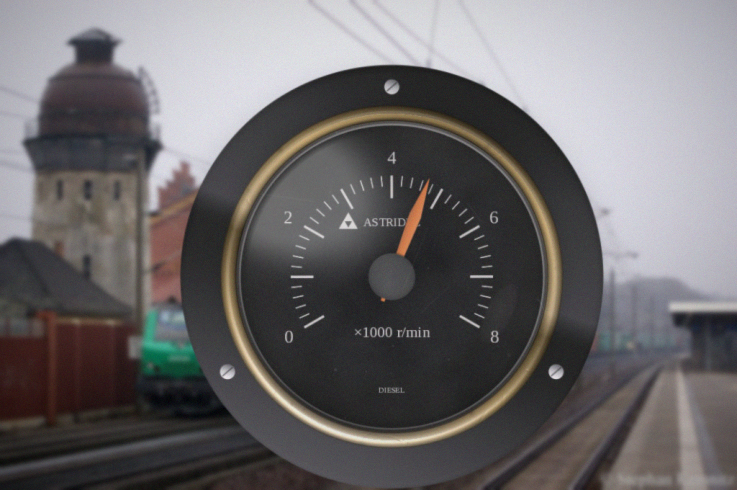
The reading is 4700; rpm
